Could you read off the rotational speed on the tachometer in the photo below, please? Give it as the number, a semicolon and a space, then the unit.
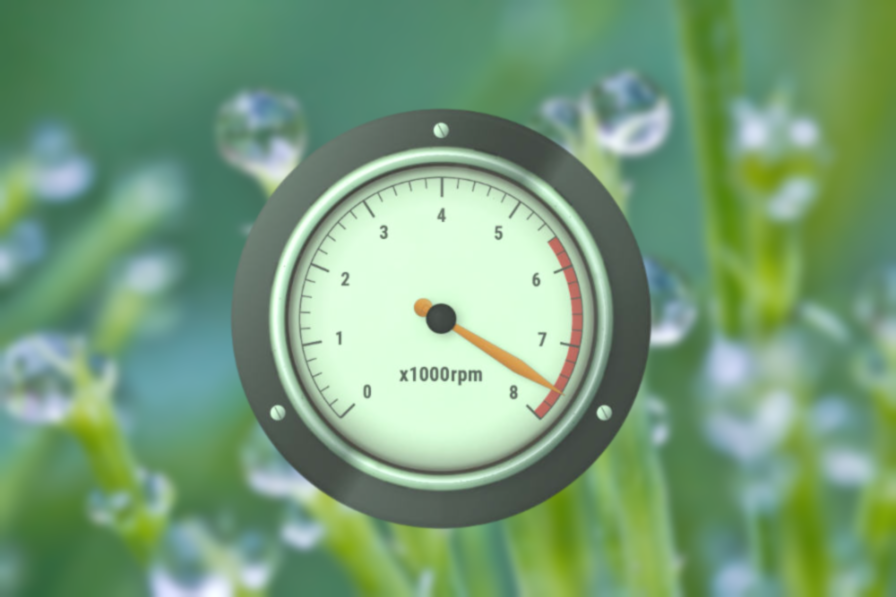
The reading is 7600; rpm
